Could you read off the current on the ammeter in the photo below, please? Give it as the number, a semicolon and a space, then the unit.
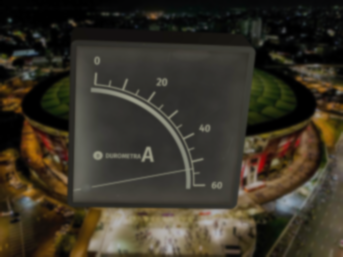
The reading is 52.5; A
